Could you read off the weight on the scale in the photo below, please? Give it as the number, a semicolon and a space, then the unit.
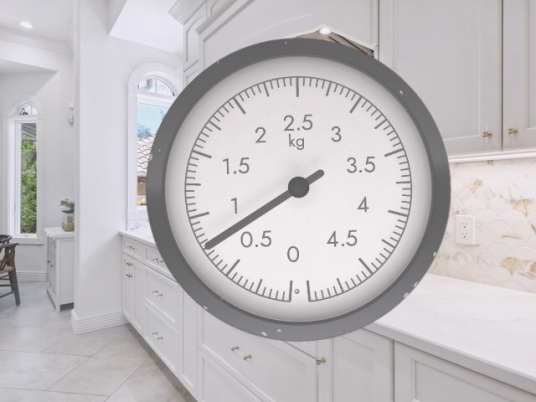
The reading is 0.75; kg
